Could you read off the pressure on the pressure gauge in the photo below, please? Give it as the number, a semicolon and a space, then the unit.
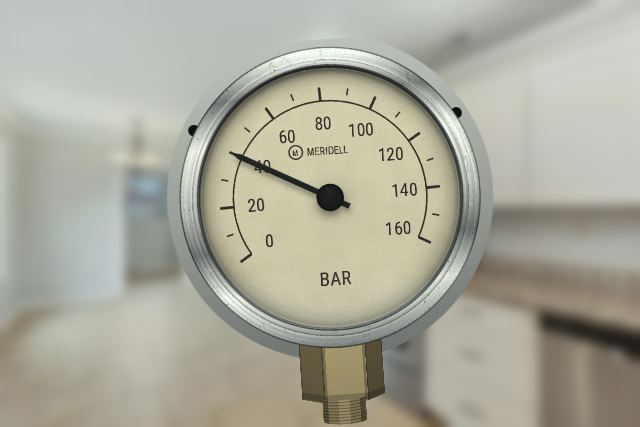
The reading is 40; bar
